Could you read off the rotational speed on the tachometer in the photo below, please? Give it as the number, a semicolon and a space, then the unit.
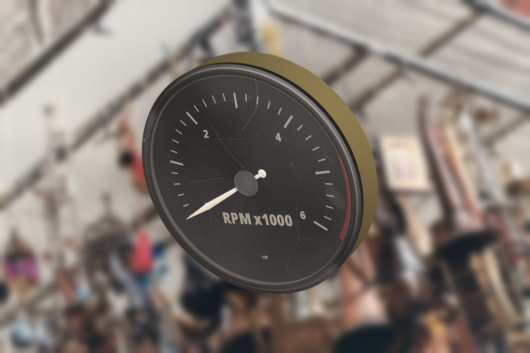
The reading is 0; rpm
